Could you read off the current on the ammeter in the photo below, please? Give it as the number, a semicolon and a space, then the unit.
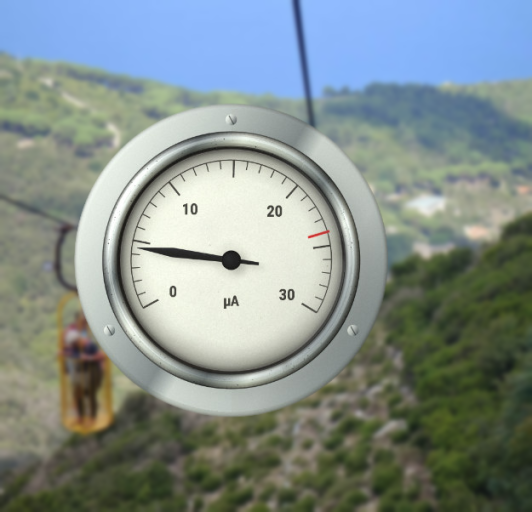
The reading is 4.5; µA
